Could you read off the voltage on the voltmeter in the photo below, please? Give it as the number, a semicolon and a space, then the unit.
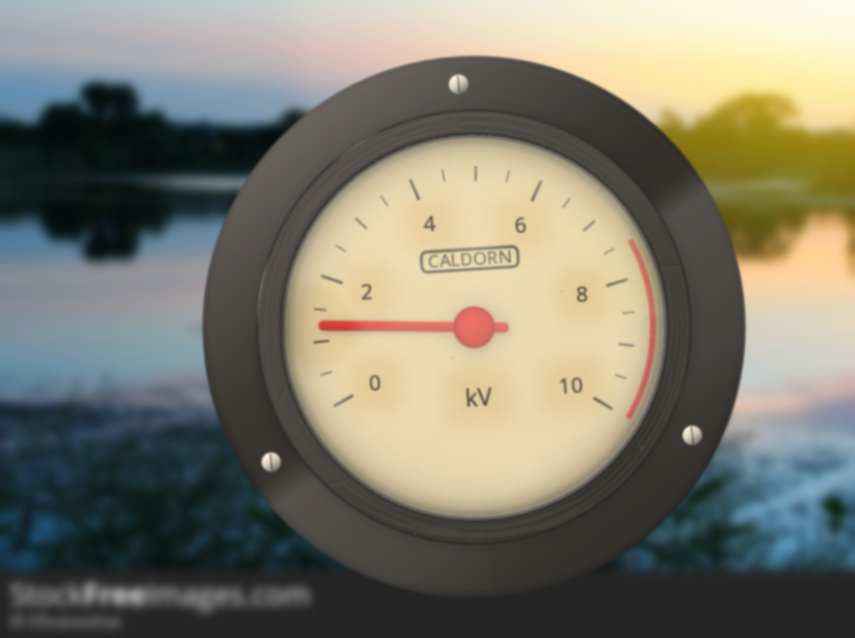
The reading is 1.25; kV
